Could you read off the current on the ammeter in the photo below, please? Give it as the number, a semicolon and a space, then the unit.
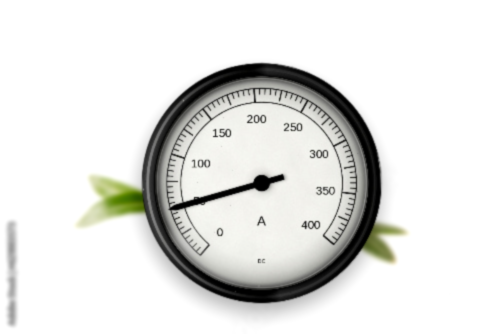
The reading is 50; A
